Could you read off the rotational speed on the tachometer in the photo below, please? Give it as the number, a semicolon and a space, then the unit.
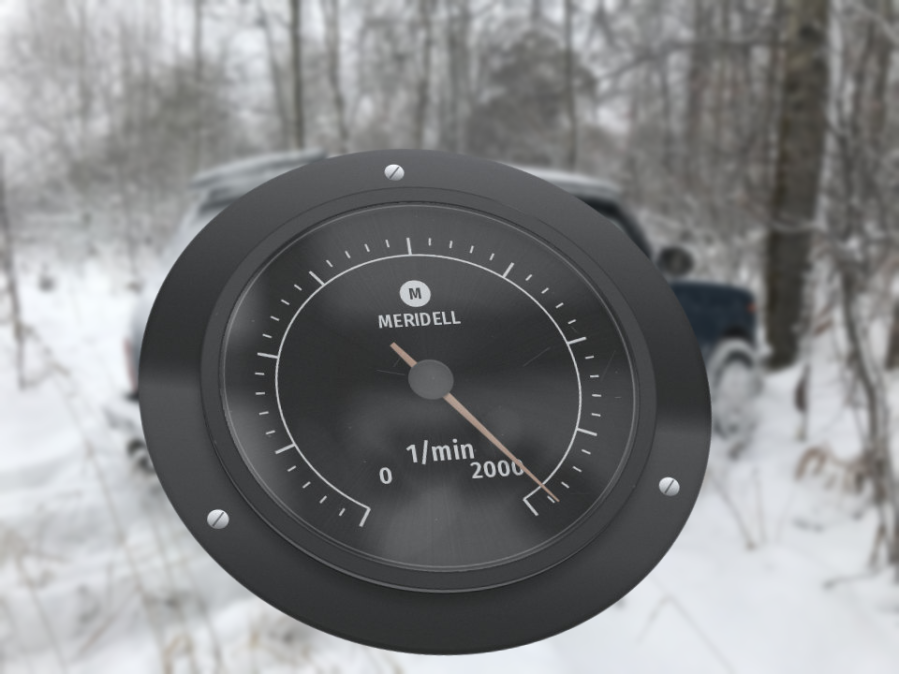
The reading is 1950; rpm
